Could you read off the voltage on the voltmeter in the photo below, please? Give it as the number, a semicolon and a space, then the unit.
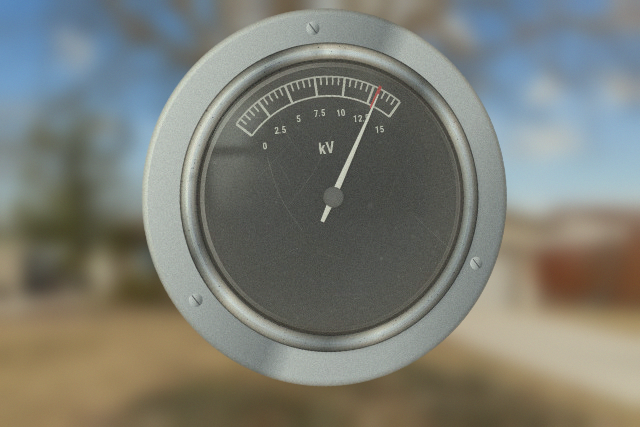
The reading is 13; kV
